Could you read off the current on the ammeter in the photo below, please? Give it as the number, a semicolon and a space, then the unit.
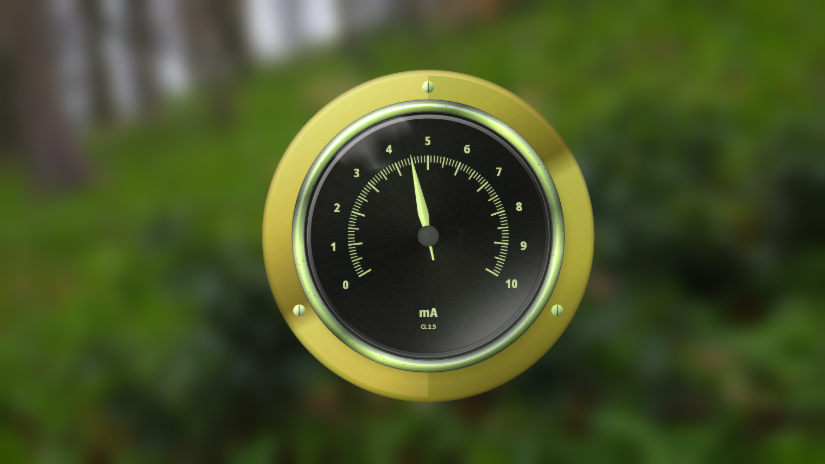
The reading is 4.5; mA
